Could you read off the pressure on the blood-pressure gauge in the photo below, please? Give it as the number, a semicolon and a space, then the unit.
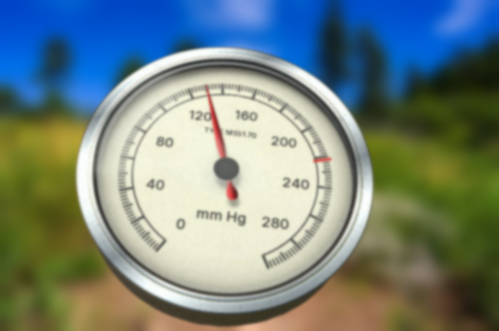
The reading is 130; mmHg
